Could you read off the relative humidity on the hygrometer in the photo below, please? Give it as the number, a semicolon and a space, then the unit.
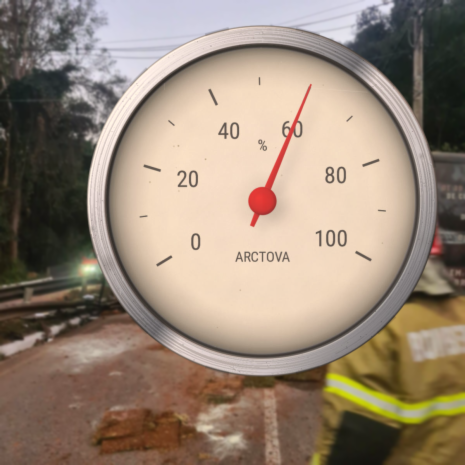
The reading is 60; %
